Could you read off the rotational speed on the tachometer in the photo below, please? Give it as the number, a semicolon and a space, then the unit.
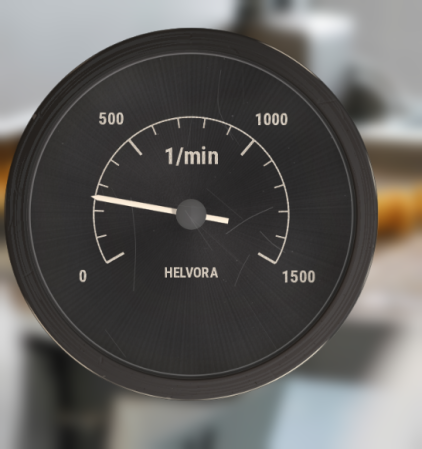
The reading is 250; rpm
